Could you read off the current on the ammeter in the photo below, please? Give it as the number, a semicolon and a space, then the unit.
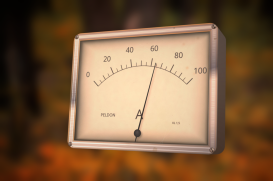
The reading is 65; A
